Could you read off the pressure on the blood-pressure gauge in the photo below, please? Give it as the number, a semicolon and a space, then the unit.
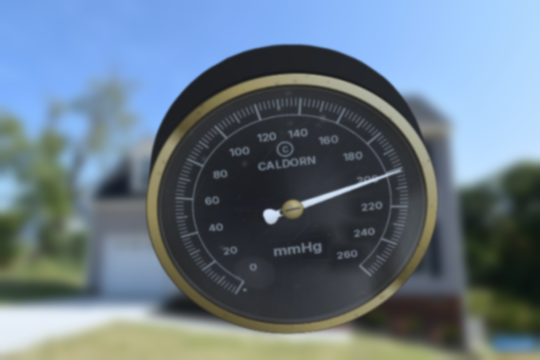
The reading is 200; mmHg
